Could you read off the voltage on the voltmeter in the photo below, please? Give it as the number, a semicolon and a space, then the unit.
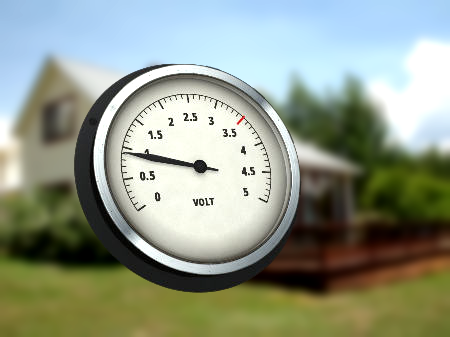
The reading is 0.9; V
